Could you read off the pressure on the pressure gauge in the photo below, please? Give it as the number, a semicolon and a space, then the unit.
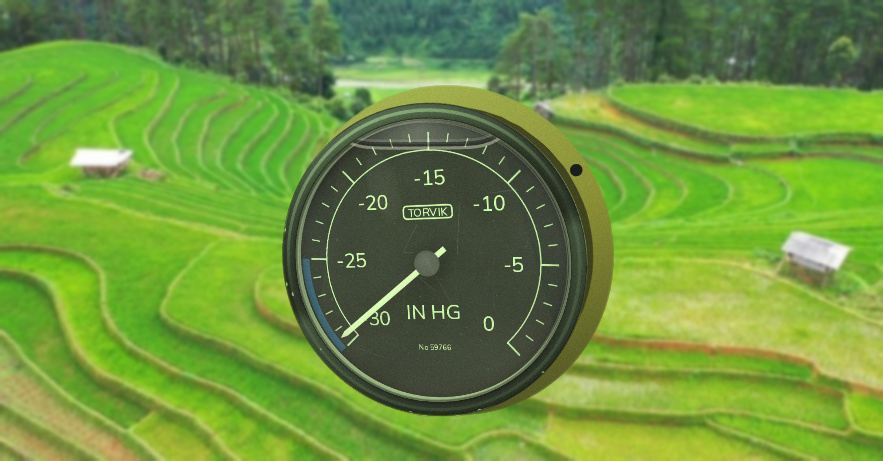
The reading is -29.5; inHg
